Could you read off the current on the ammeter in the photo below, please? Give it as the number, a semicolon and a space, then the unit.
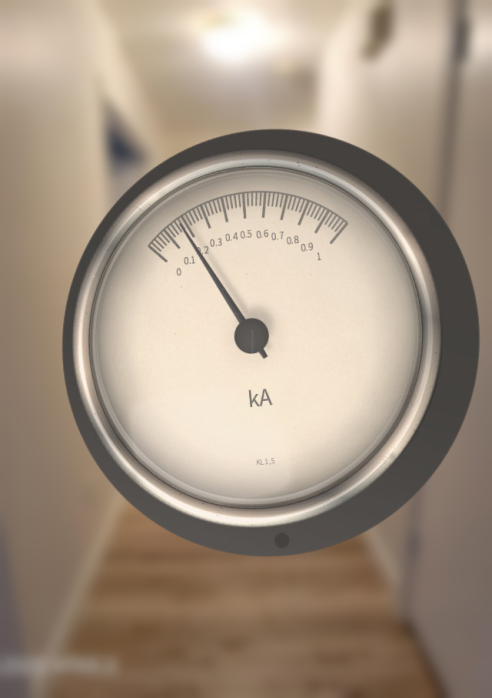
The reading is 0.18; kA
